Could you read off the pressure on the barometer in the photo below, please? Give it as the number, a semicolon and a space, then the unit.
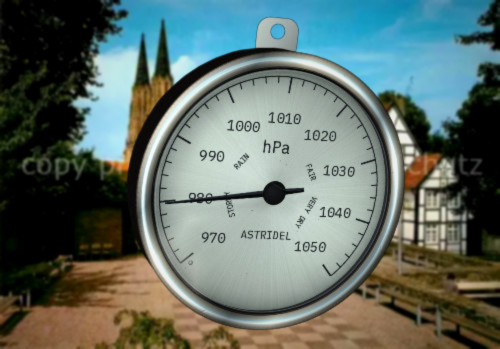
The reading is 980; hPa
